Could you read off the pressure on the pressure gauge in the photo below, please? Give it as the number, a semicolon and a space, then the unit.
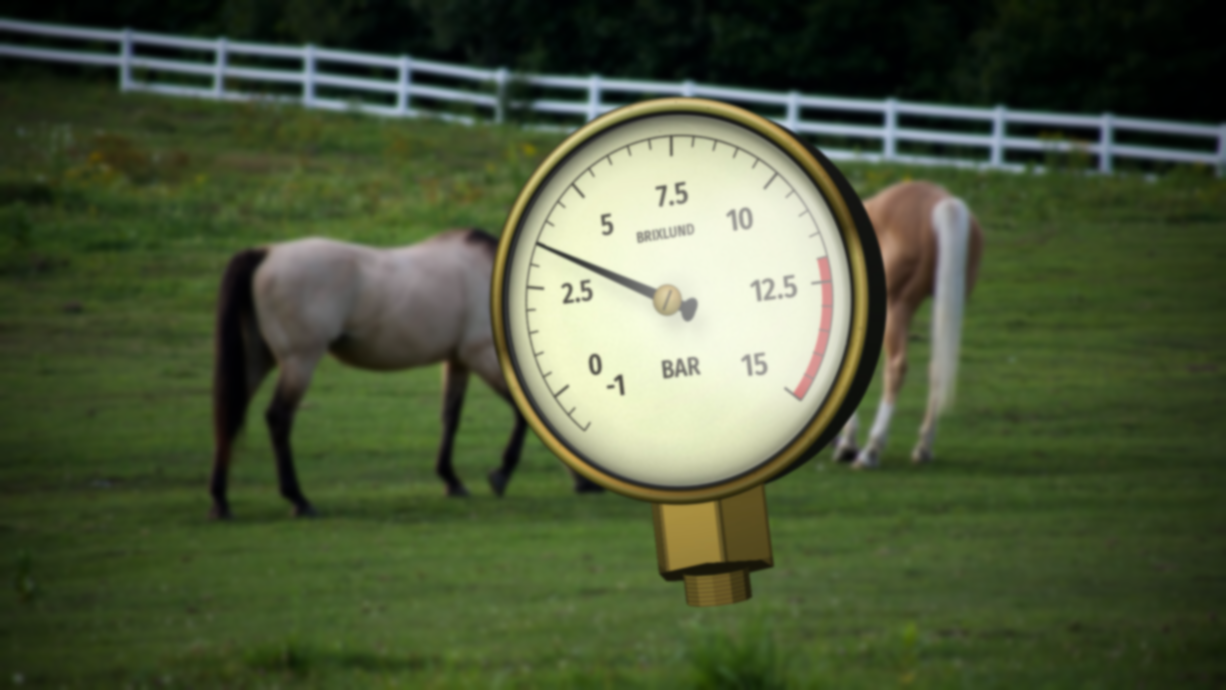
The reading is 3.5; bar
